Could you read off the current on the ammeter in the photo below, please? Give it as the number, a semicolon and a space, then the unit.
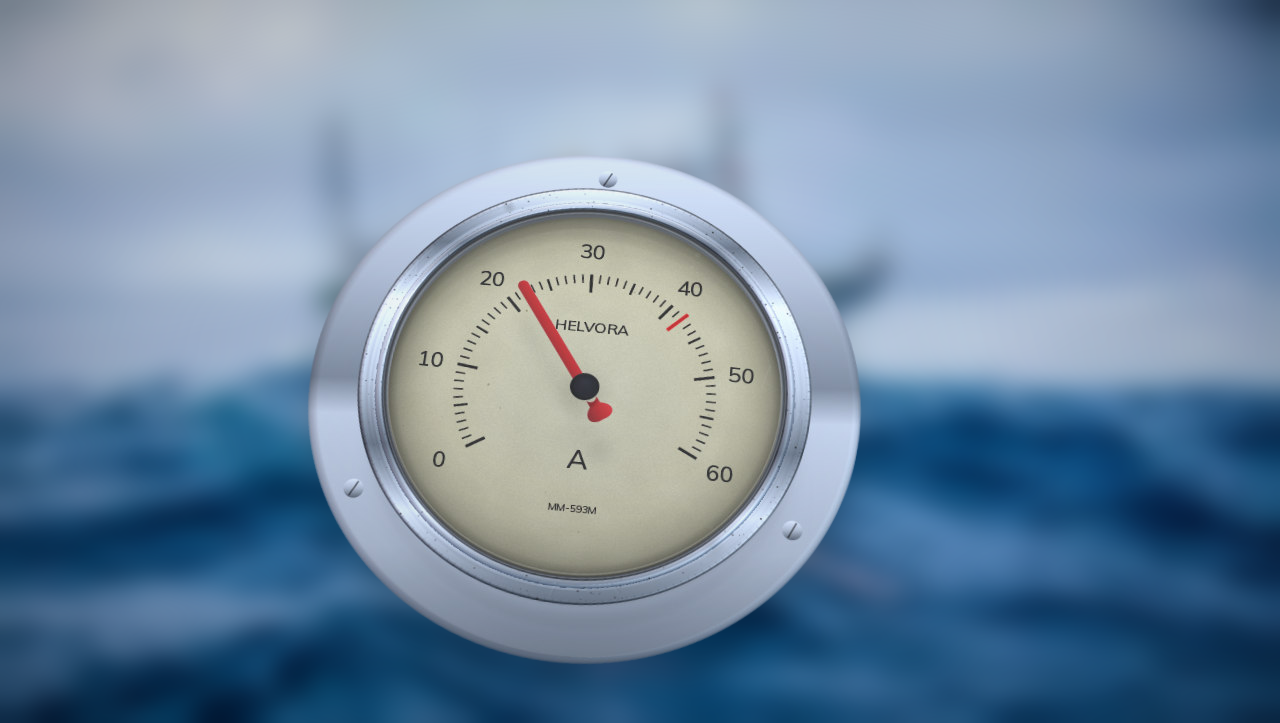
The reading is 22; A
